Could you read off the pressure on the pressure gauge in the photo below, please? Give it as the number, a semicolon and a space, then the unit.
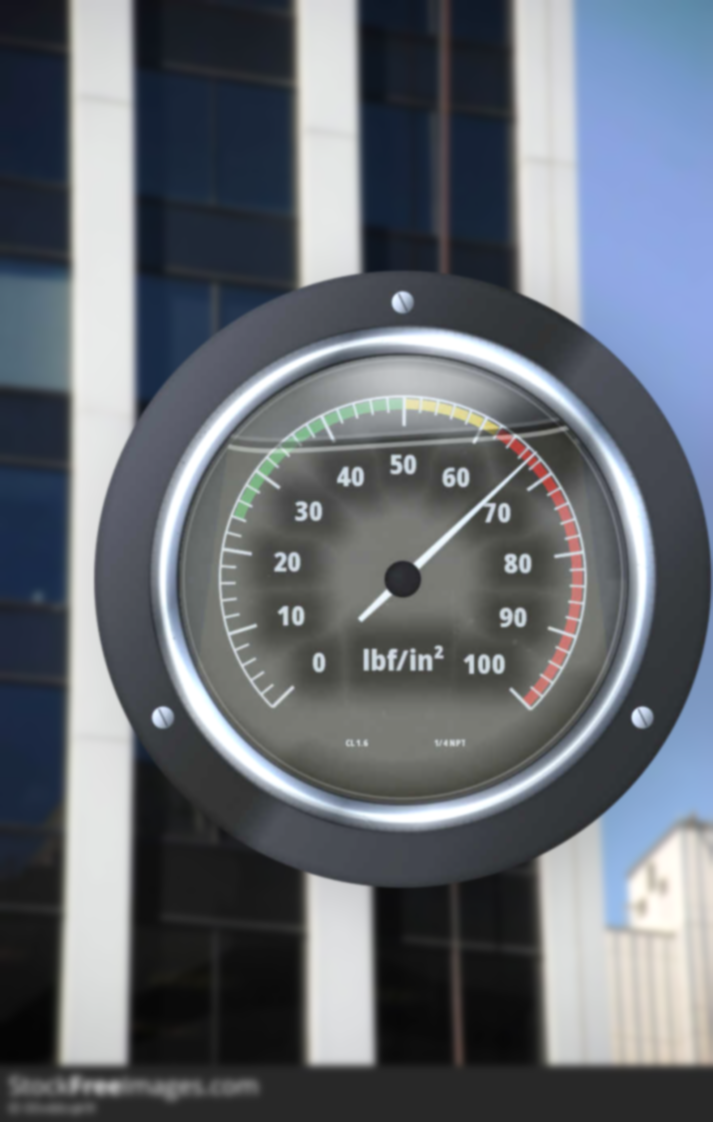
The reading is 67; psi
